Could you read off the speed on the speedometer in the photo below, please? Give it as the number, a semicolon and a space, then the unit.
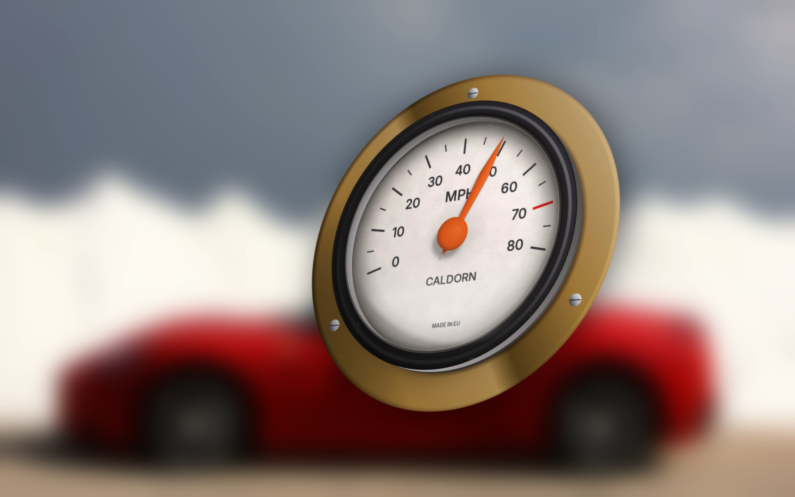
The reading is 50; mph
